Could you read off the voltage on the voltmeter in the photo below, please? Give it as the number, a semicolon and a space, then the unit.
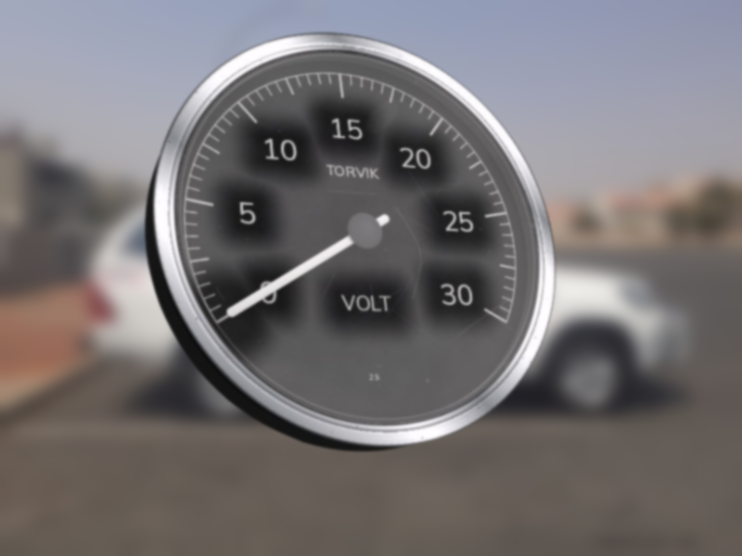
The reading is 0; V
